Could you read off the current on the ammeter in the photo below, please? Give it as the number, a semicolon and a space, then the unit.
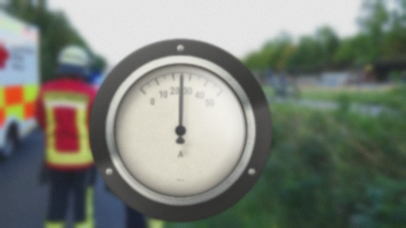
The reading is 25; A
